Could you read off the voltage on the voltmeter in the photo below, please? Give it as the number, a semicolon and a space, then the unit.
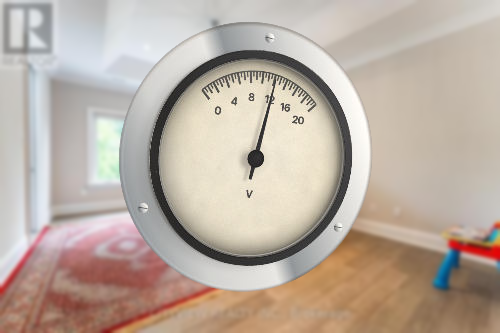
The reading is 12; V
